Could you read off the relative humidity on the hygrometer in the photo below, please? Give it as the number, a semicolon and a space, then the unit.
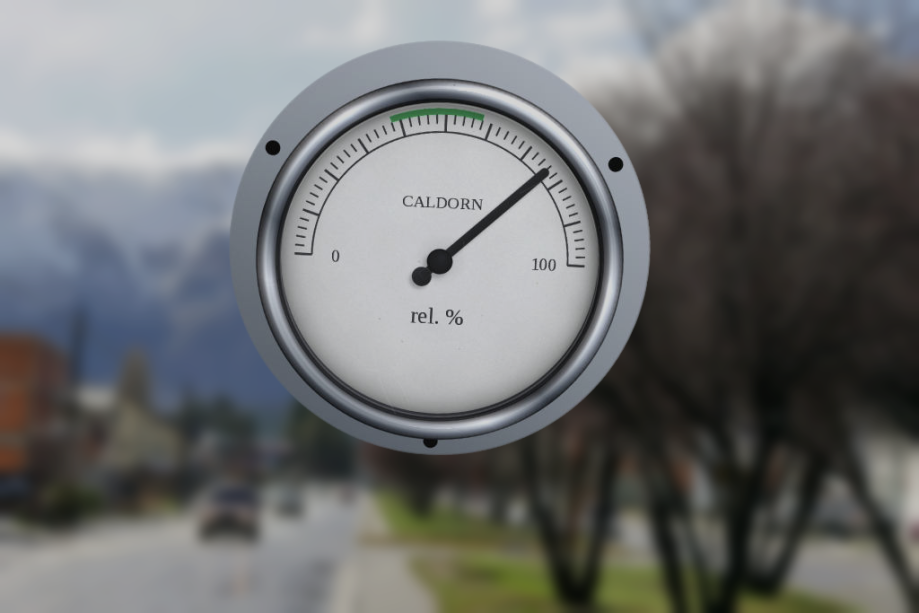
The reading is 76; %
